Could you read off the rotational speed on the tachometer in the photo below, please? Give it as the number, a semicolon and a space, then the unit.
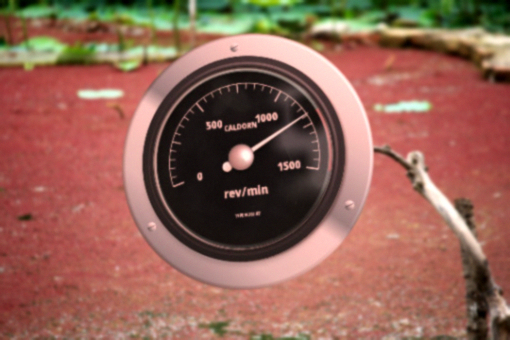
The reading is 1200; rpm
